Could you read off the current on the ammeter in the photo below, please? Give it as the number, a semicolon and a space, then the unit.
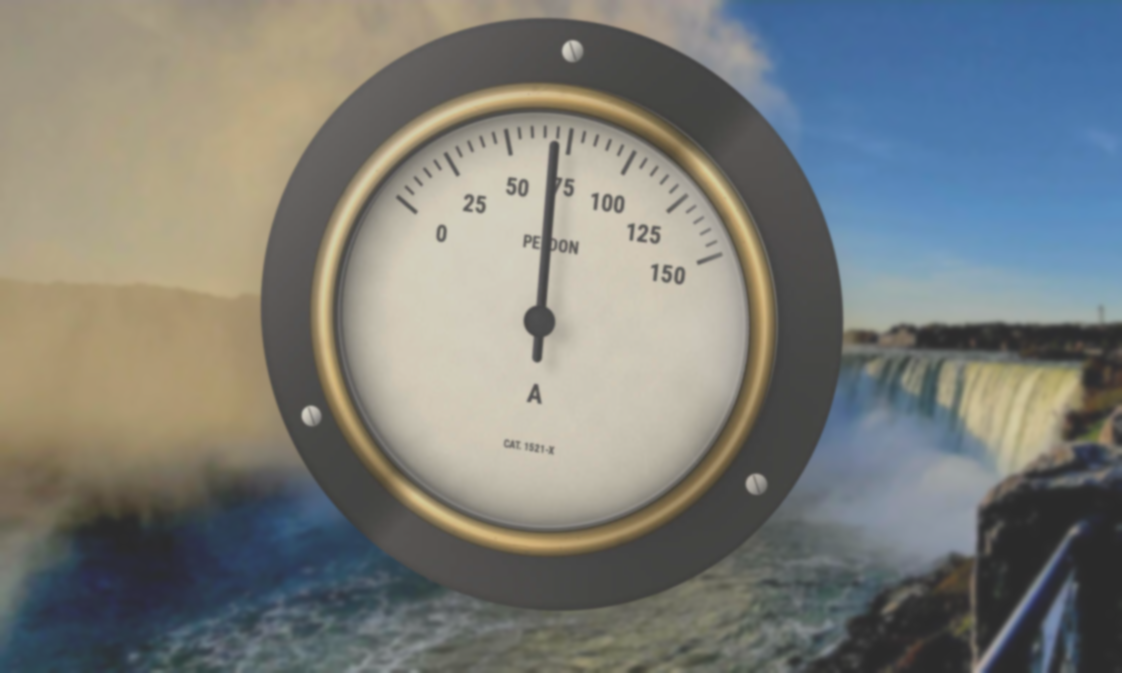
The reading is 70; A
